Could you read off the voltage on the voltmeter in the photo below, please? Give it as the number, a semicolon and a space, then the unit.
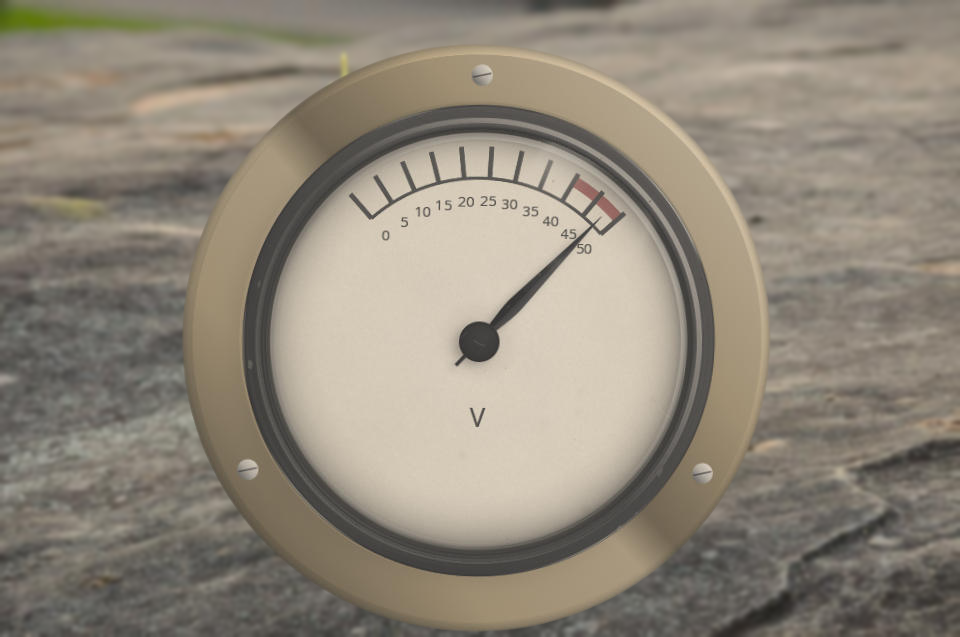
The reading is 47.5; V
